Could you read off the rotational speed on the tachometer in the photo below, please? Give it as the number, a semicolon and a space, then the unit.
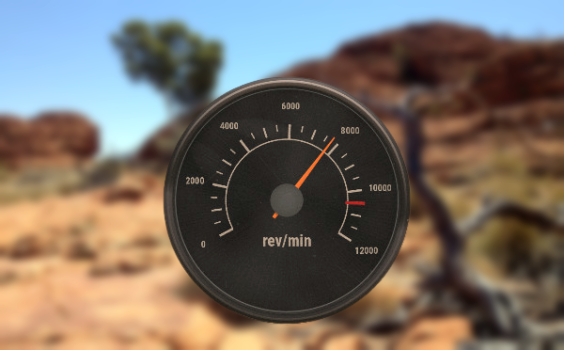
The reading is 7750; rpm
